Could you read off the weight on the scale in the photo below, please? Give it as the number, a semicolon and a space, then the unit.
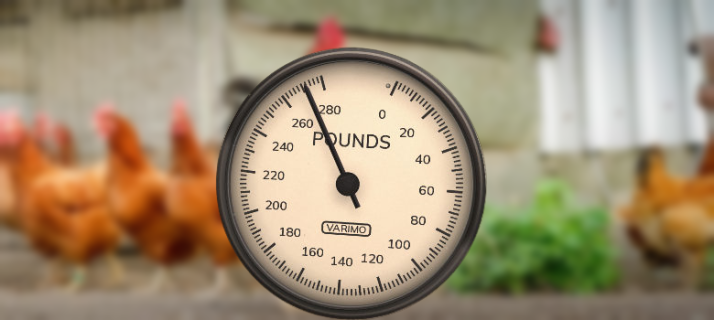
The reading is 272; lb
